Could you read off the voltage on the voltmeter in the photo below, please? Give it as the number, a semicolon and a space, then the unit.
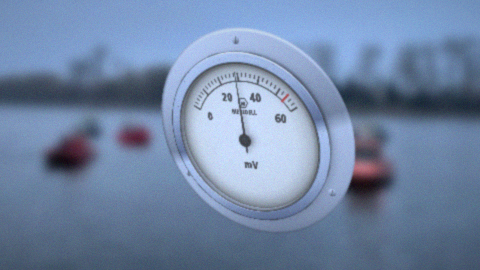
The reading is 30; mV
